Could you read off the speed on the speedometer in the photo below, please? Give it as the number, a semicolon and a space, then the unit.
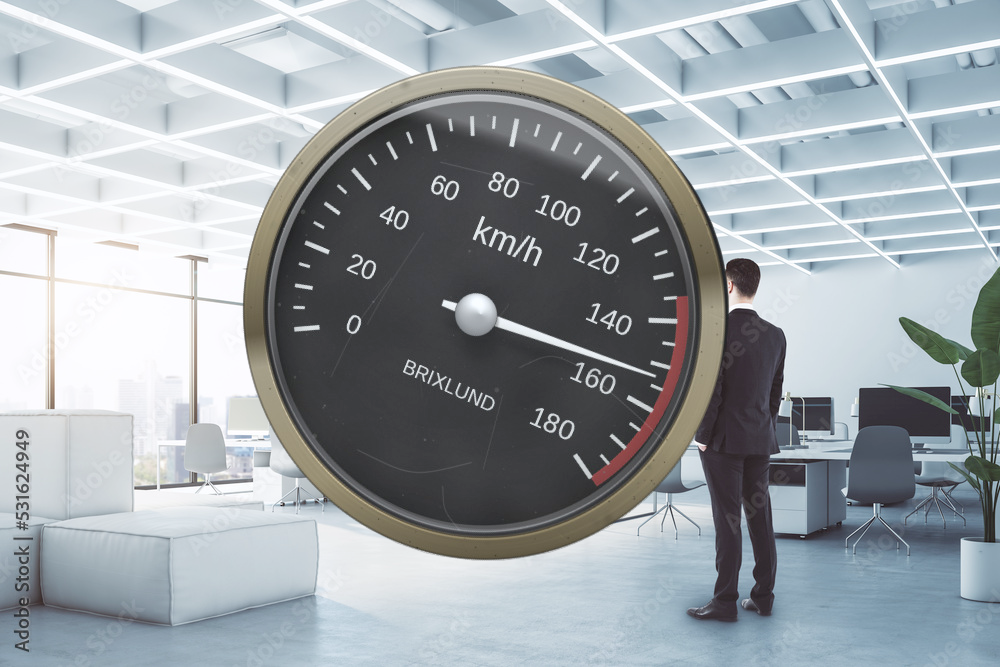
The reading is 152.5; km/h
